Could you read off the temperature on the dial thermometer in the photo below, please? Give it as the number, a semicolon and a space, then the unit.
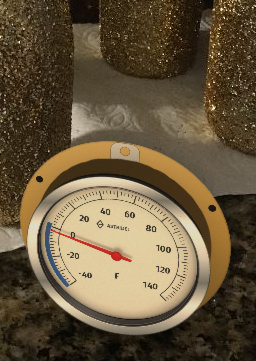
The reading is 0; °F
